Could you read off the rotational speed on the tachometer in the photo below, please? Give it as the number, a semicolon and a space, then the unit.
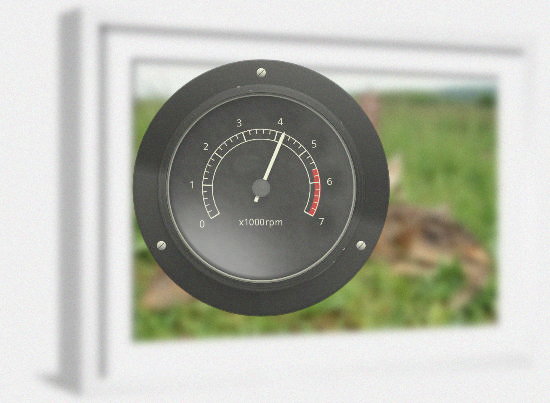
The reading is 4200; rpm
